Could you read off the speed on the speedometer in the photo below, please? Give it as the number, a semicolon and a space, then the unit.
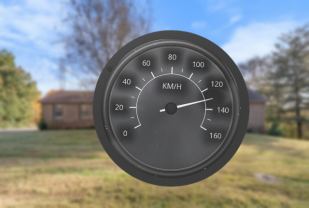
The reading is 130; km/h
